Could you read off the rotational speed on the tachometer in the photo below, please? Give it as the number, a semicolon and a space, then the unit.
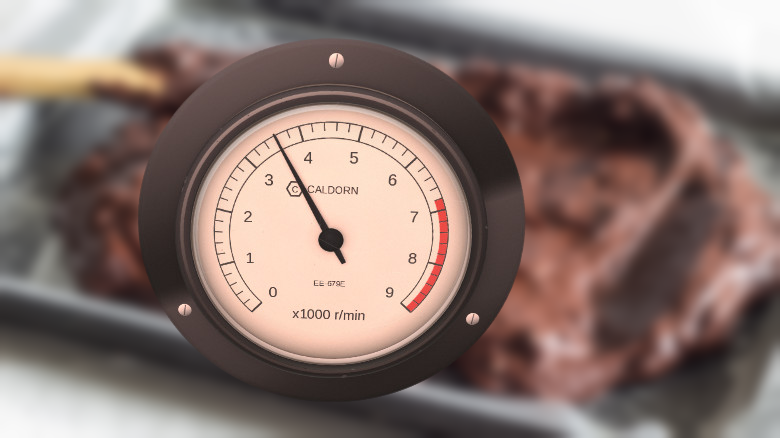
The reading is 3600; rpm
